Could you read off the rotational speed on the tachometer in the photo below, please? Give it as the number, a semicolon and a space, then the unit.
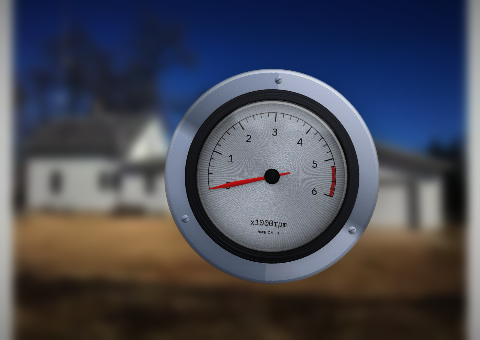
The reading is 0; rpm
